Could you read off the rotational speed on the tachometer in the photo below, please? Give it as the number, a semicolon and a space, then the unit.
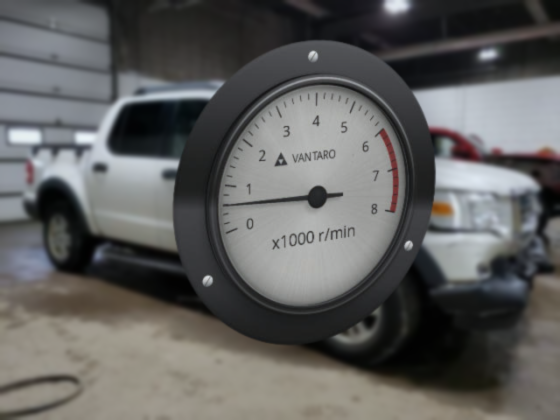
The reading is 600; rpm
